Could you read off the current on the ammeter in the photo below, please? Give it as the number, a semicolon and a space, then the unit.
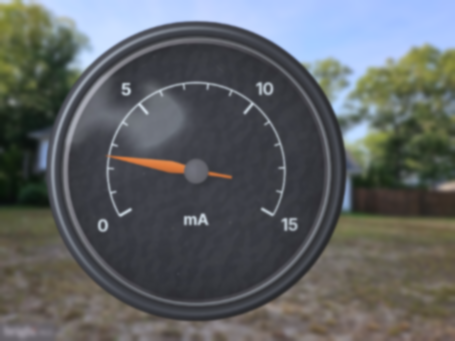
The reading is 2.5; mA
